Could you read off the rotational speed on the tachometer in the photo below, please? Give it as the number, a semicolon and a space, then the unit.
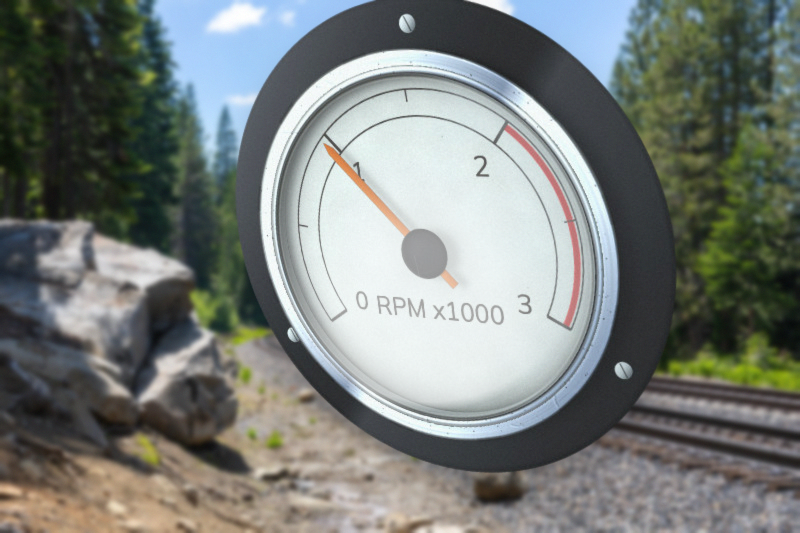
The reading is 1000; rpm
